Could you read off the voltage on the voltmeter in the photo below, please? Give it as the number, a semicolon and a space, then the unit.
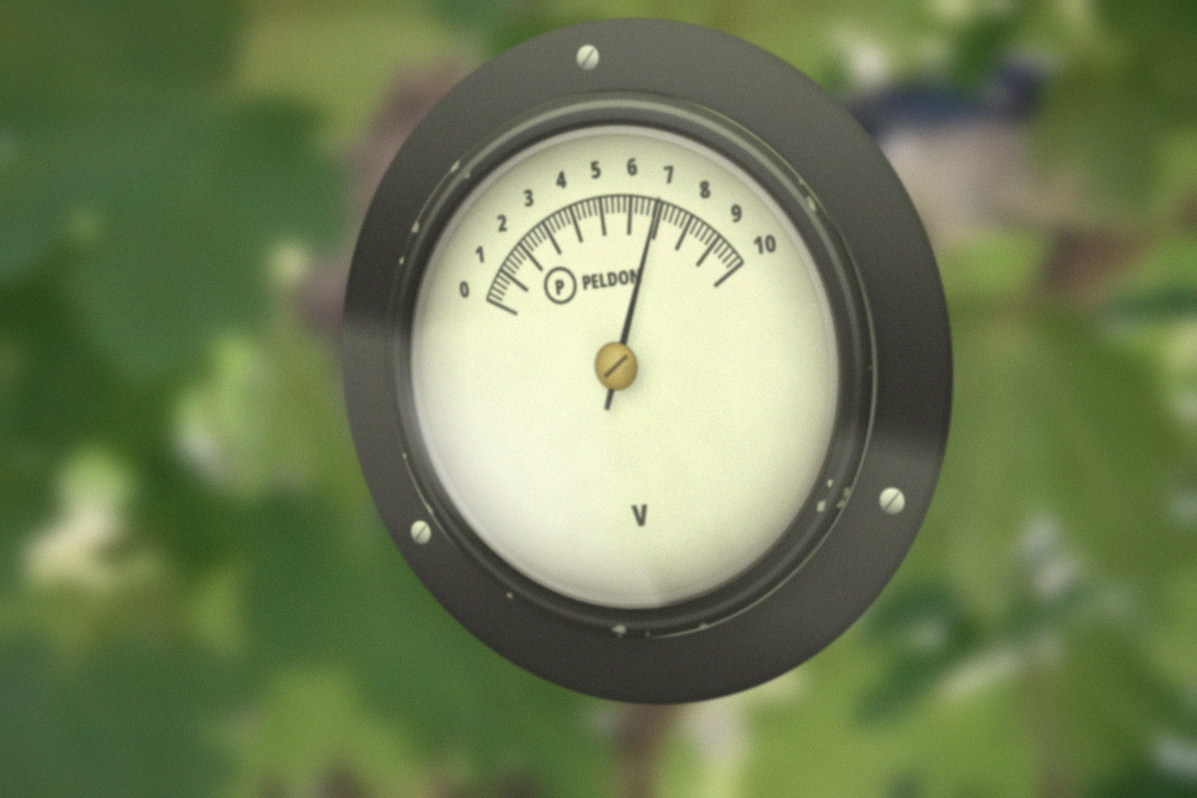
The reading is 7; V
